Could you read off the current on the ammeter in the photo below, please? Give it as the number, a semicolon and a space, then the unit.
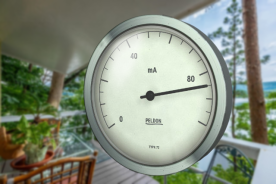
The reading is 85; mA
